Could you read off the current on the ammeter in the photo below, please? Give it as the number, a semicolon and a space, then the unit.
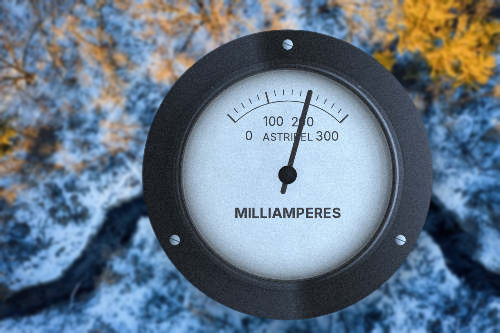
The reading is 200; mA
